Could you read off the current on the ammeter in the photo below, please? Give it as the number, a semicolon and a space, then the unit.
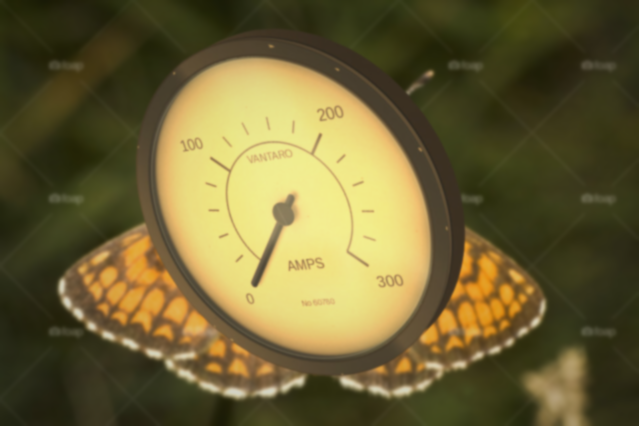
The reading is 0; A
